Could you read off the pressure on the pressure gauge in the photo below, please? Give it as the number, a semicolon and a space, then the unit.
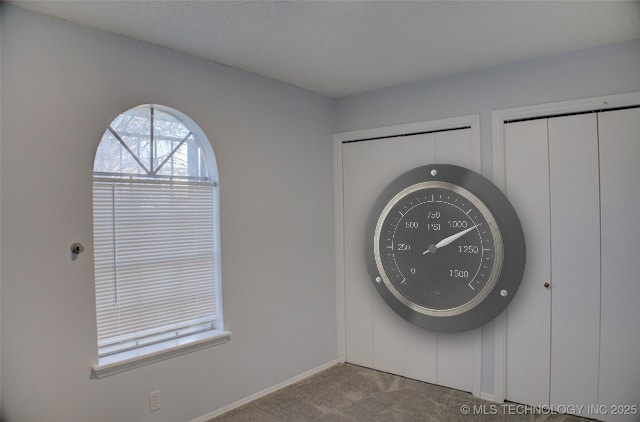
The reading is 1100; psi
